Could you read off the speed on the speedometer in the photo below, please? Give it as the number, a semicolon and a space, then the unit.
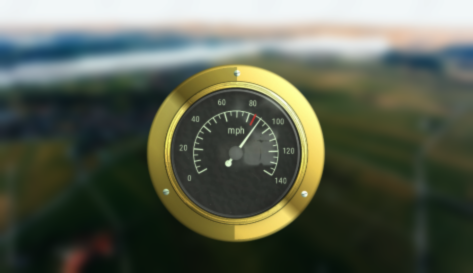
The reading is 90; mph
